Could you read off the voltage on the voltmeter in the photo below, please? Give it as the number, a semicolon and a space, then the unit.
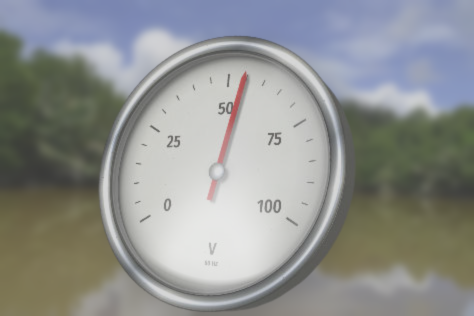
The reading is 55; V
